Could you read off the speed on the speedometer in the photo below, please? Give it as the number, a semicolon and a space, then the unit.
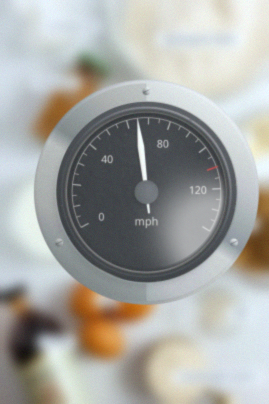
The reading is 65; mph
